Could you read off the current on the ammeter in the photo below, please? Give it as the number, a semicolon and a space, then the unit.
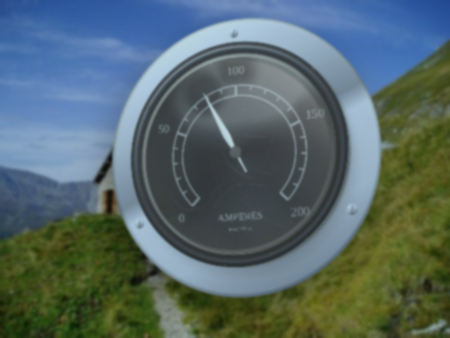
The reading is 80; A
